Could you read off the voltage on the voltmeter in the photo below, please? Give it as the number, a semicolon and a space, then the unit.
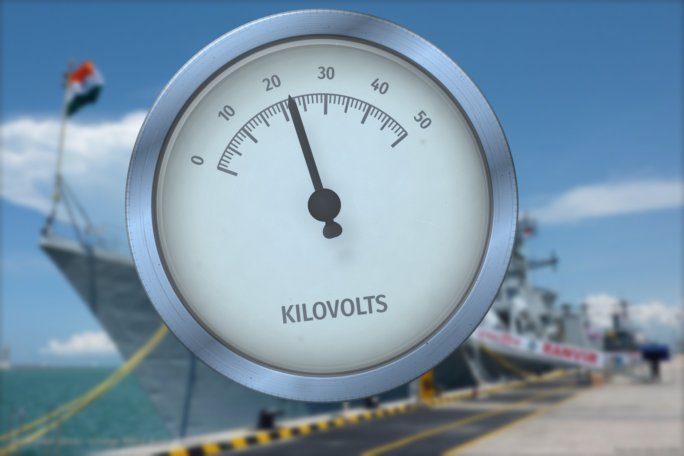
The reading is 22; kV
